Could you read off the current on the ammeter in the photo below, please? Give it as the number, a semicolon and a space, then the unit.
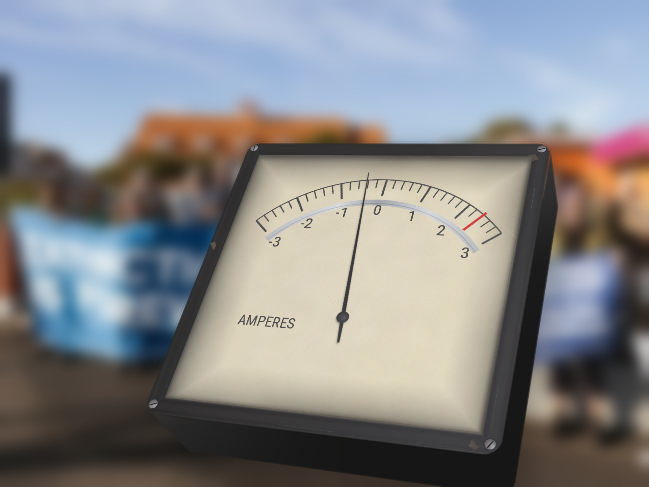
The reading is -0.4; A
